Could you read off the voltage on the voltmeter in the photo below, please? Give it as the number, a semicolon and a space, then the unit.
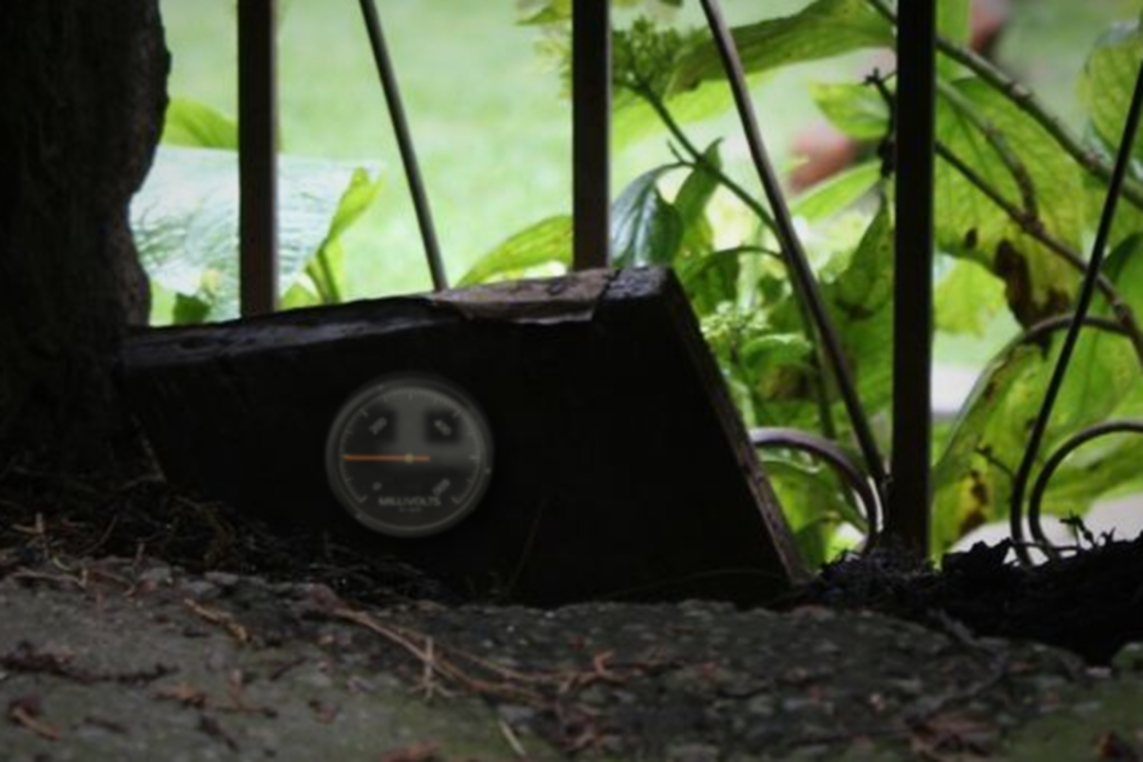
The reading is 100; mV
